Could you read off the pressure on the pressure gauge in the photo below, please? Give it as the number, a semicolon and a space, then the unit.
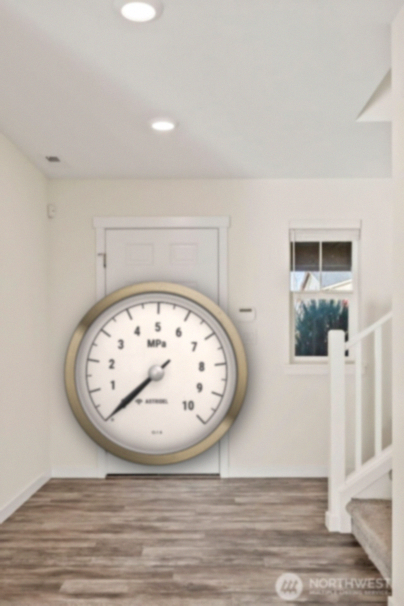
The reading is 0; MPa
